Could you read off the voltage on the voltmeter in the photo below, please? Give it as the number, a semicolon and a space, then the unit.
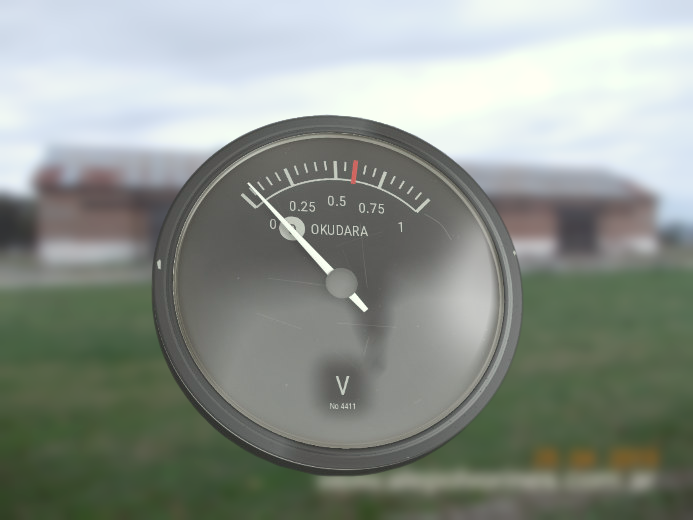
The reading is 0.05; V
